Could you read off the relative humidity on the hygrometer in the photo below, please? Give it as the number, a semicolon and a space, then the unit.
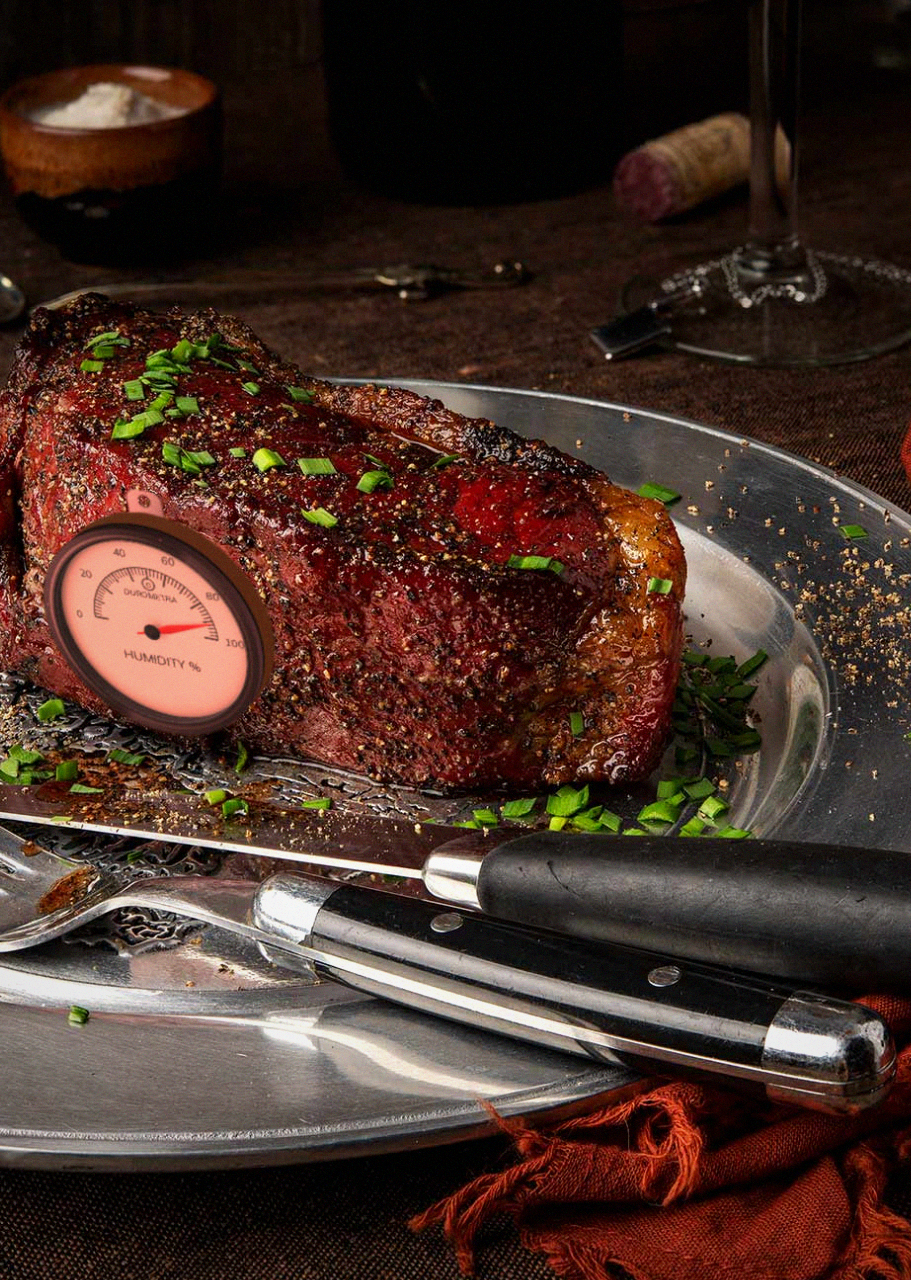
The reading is 90; %
